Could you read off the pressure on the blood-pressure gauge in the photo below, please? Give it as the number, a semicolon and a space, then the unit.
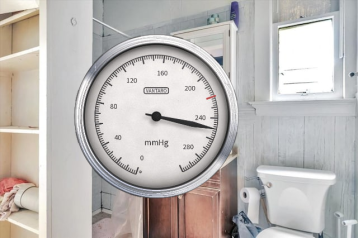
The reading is 250; mmHg
